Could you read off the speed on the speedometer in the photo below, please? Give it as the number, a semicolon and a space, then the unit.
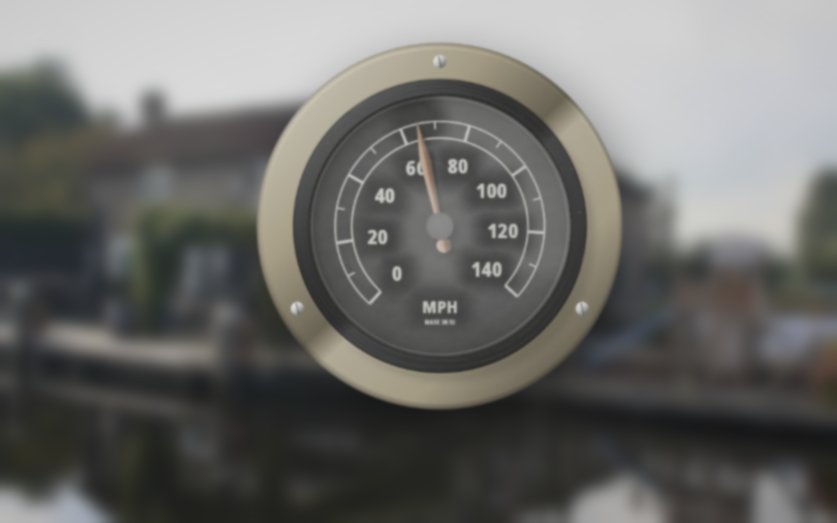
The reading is 65; mph
